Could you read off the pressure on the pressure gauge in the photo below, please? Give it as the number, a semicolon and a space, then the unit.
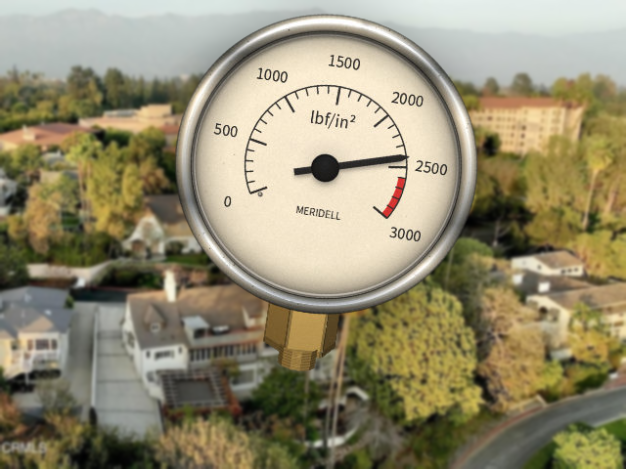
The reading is 2400; psi
